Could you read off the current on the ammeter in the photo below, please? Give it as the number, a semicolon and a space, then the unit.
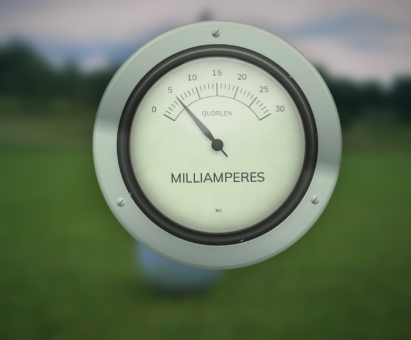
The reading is 5; mA
